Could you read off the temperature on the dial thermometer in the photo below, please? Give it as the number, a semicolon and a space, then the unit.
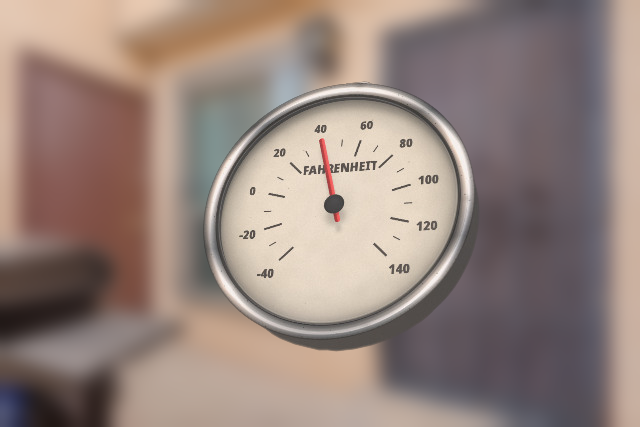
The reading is 40; °F
